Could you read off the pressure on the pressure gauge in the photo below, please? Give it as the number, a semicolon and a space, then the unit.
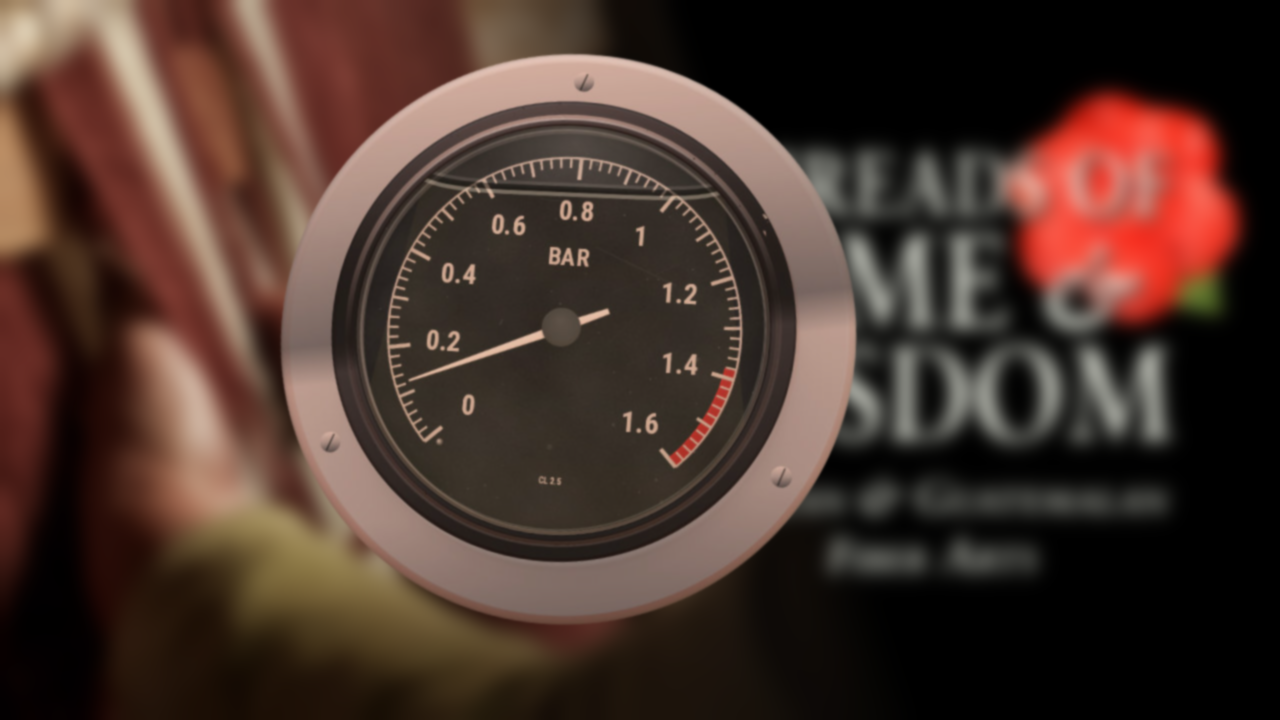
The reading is 0.12; bar
